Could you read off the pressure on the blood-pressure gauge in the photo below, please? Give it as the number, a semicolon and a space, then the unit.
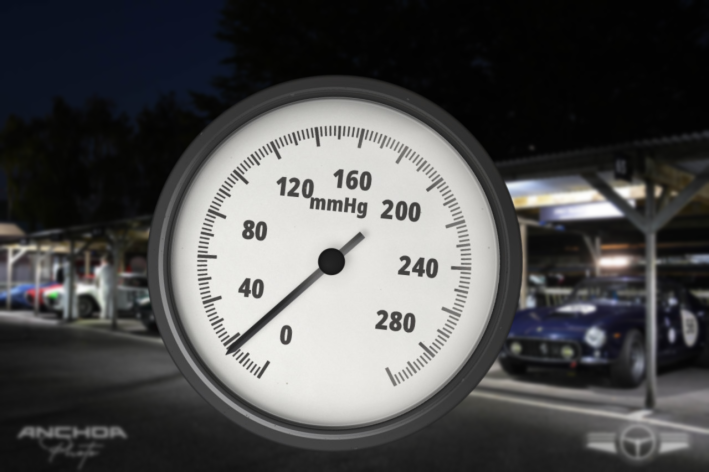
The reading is 16; mmHg
